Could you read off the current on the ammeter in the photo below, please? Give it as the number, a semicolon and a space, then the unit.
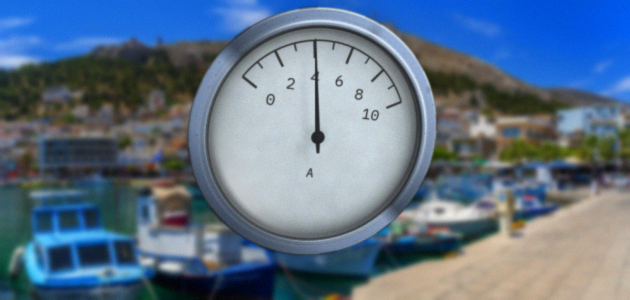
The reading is 4; A
